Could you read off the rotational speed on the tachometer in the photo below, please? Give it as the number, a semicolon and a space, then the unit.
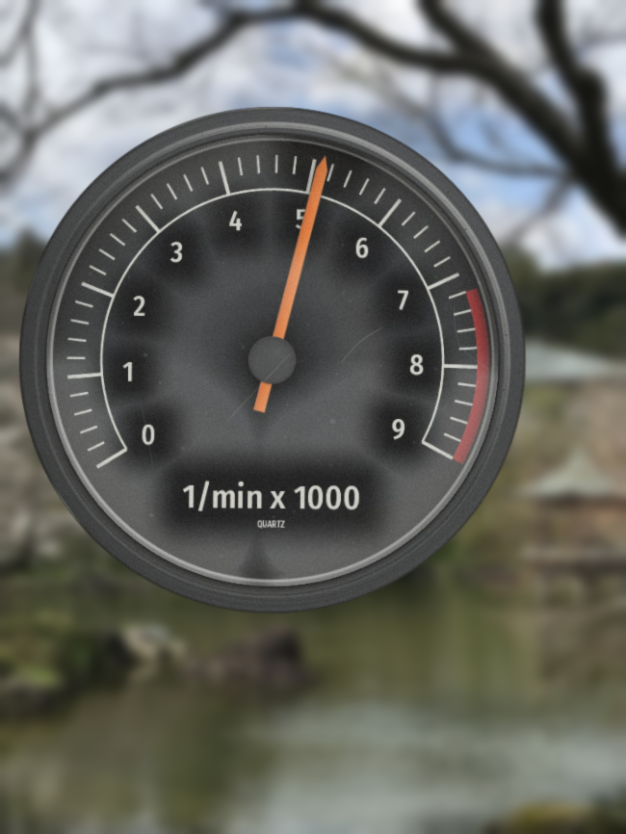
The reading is 5100; rpm
